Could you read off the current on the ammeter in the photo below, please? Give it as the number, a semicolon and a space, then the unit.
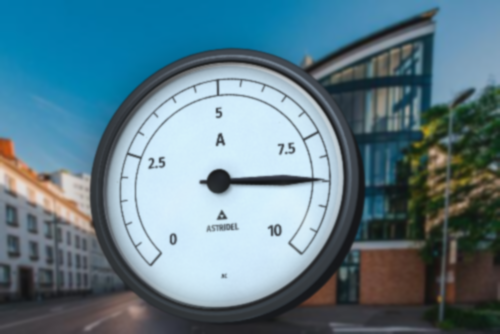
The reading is 8.5; A
